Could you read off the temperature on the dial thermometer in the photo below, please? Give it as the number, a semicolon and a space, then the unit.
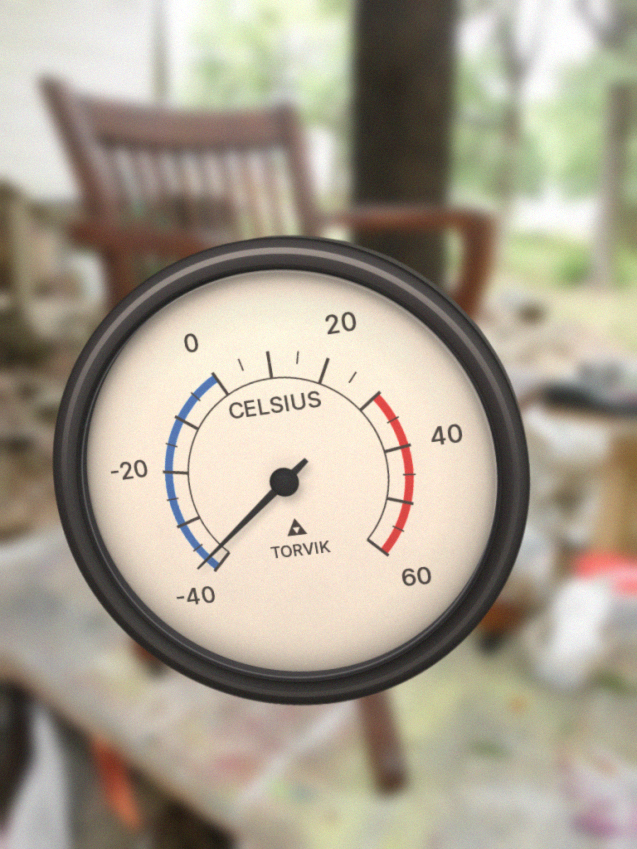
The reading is -37.5; °C
